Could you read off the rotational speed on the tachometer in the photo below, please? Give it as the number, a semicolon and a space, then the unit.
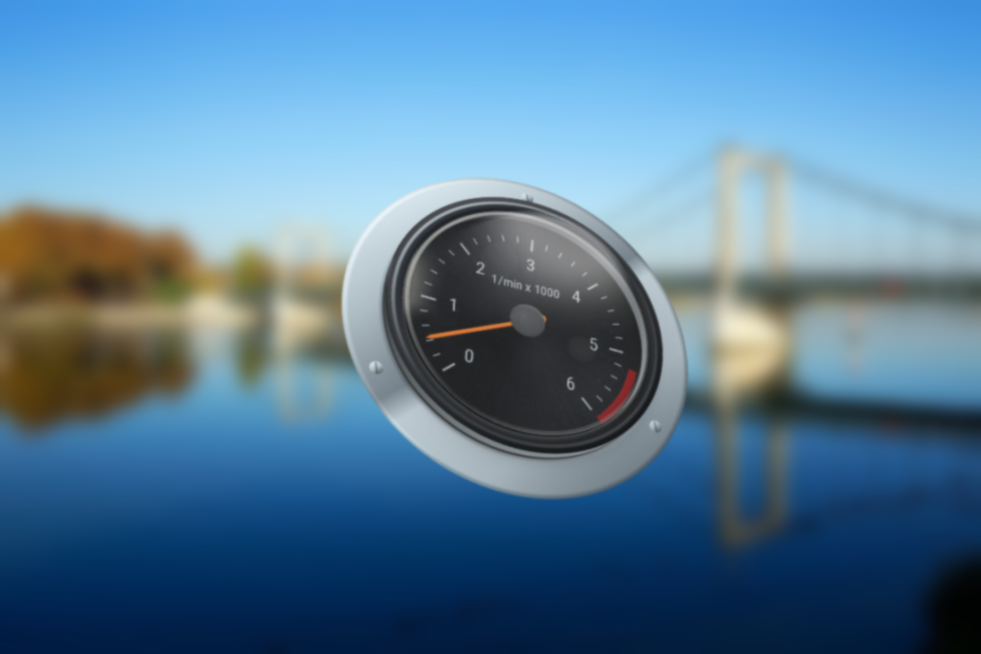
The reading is 400; rpm
